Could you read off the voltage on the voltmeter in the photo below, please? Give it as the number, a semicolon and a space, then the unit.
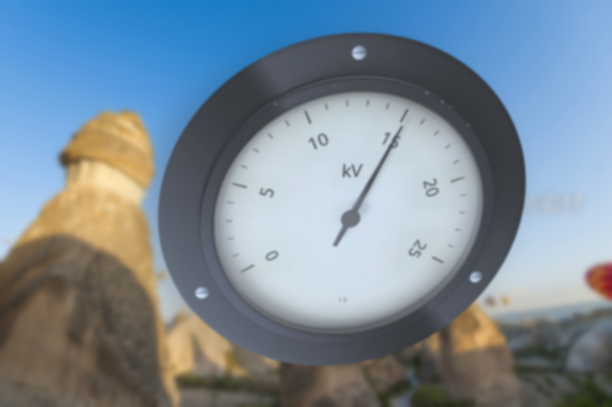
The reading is 15; kV
